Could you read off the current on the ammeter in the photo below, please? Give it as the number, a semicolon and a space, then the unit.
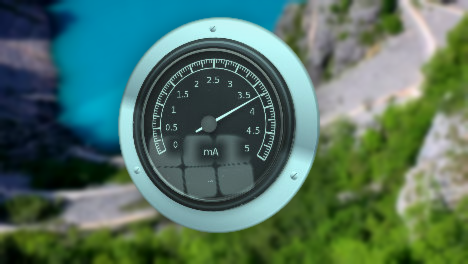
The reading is 3.75; mA
